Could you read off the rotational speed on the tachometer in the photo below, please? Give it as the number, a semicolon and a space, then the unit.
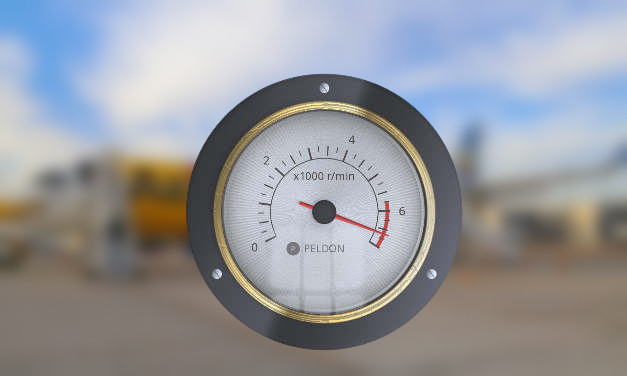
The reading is 6625; rpm
